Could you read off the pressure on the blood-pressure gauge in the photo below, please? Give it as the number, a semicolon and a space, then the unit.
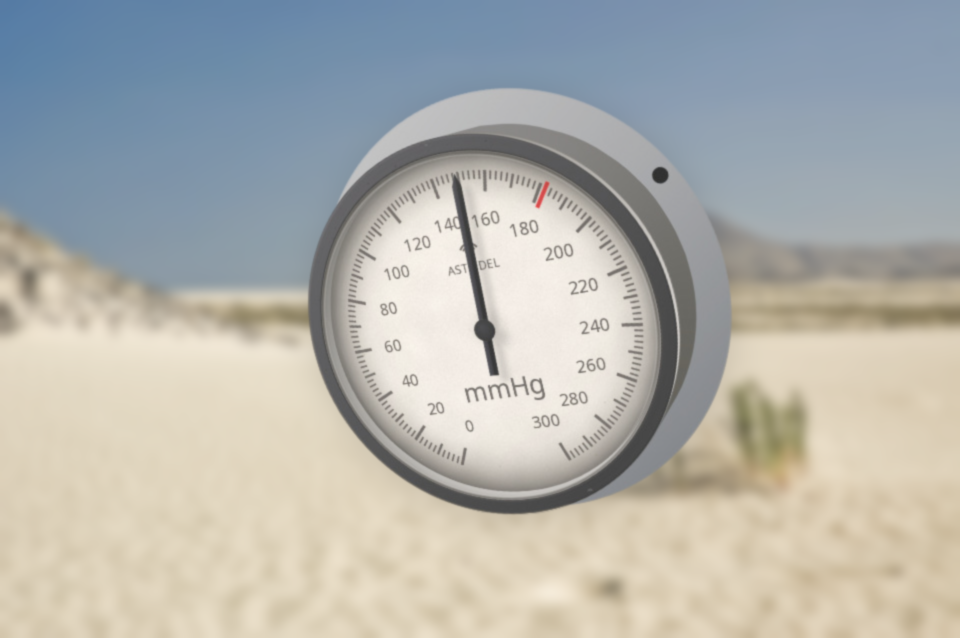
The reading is 150; mmHg
